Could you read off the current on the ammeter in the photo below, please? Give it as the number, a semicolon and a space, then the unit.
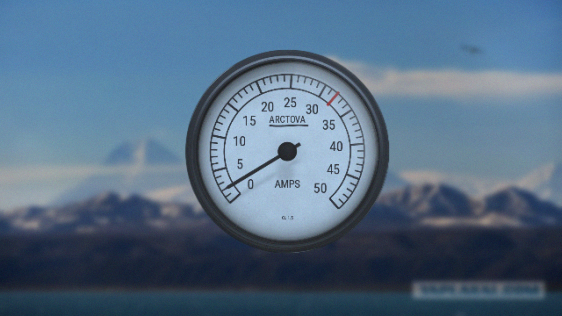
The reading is 2; A
